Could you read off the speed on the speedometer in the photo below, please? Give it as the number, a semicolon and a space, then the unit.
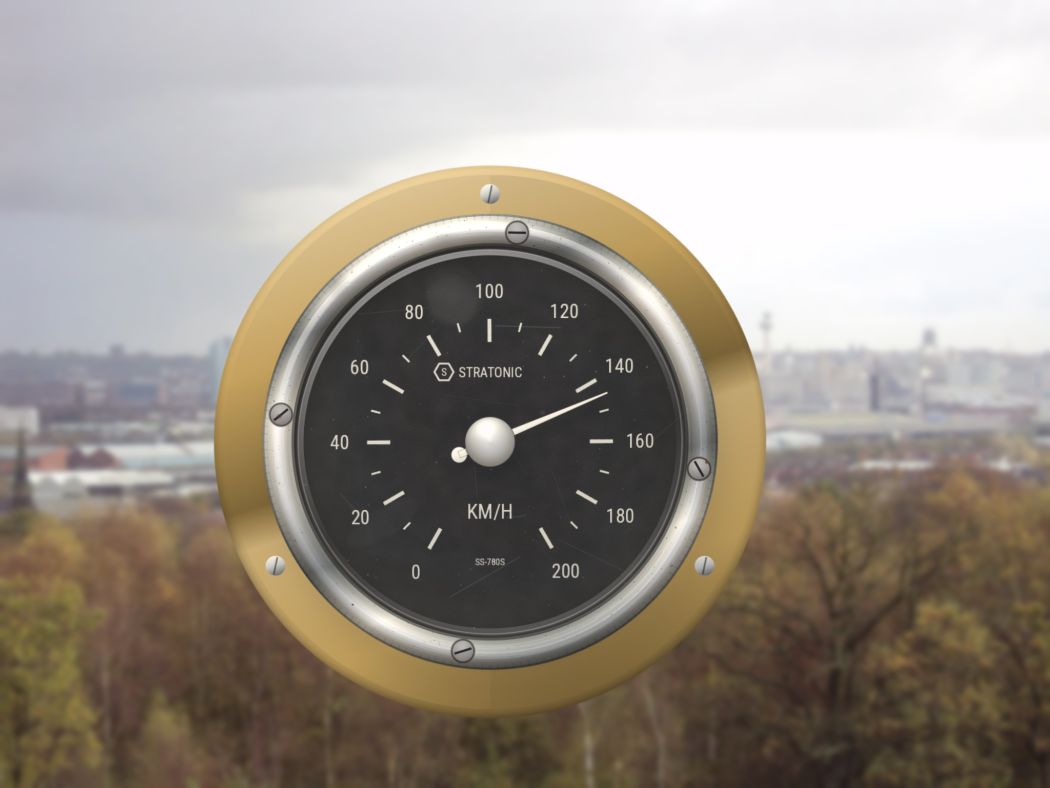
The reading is 145; km/h
